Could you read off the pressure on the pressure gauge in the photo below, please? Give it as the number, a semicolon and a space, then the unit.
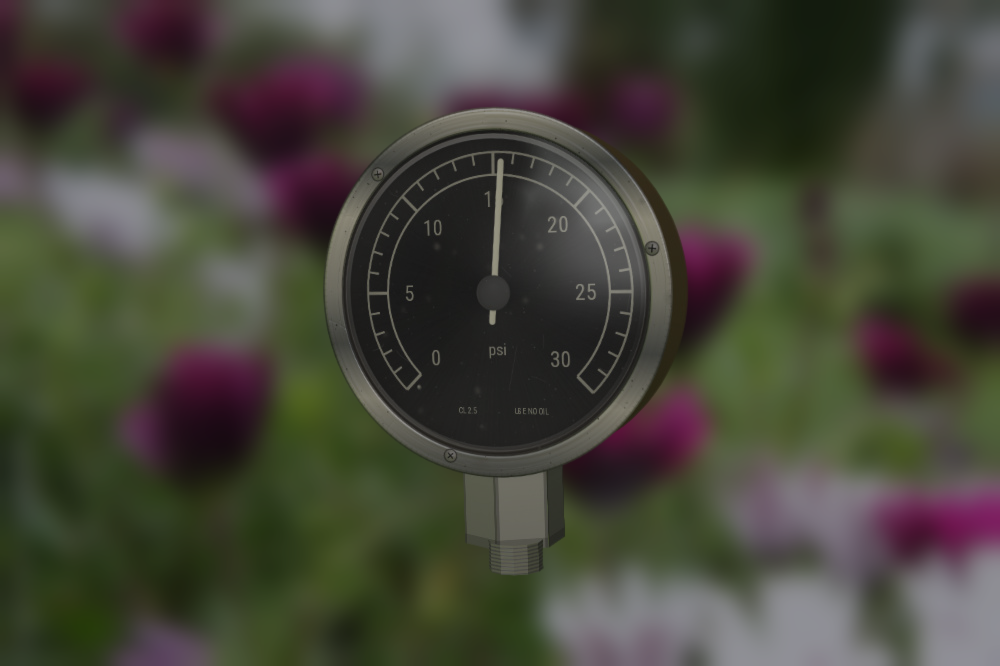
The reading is 15.5; psi
